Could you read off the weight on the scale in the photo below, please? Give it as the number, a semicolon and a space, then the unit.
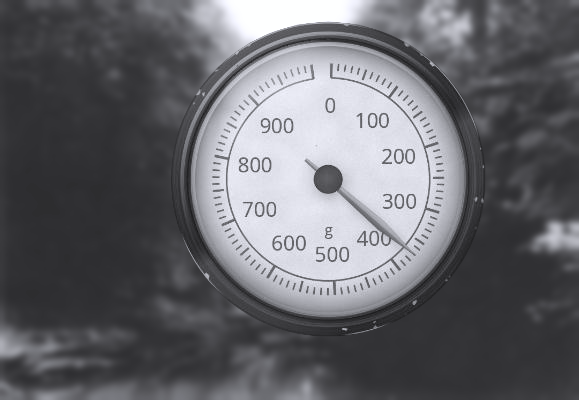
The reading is 370; g
